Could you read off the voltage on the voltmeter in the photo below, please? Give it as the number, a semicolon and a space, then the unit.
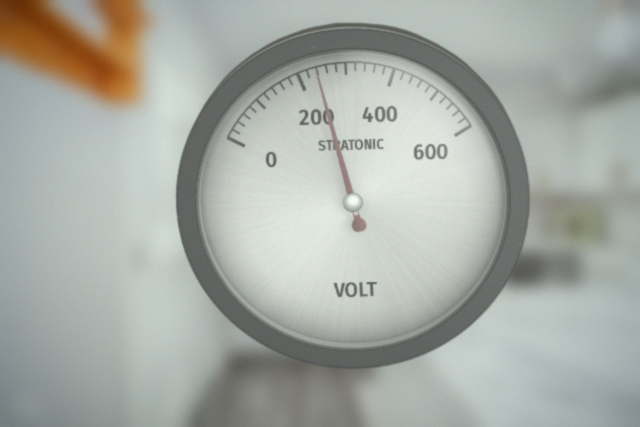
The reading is 240; V
